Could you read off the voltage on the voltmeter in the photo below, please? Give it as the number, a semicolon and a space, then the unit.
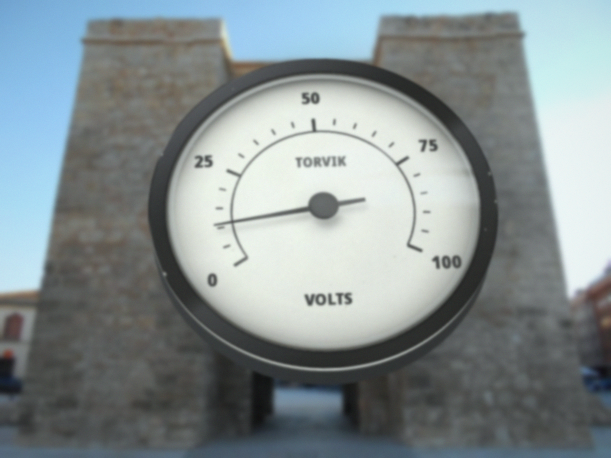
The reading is 10; V
